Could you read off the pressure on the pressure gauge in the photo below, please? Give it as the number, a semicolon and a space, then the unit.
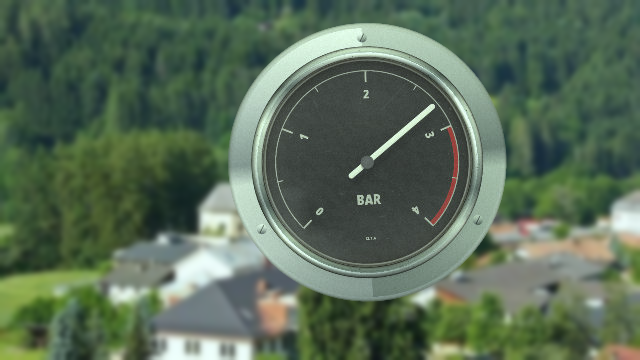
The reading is 2.75; bar
